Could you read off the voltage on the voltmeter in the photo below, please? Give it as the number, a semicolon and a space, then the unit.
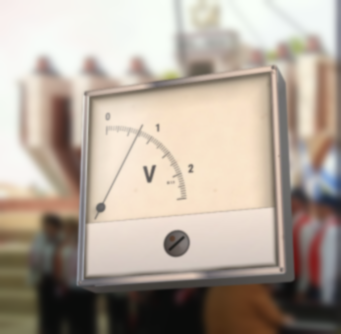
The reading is 0.75; V
